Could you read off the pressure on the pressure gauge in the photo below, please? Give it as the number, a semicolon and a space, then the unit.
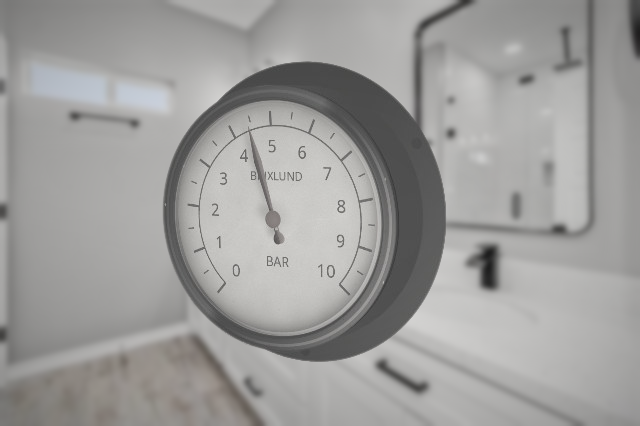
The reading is 4.5; bar
